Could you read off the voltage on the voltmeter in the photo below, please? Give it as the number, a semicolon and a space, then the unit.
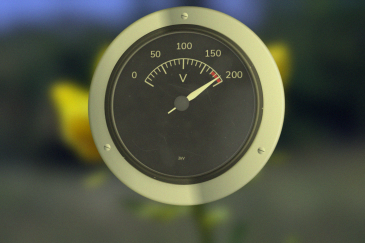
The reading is 190; V
